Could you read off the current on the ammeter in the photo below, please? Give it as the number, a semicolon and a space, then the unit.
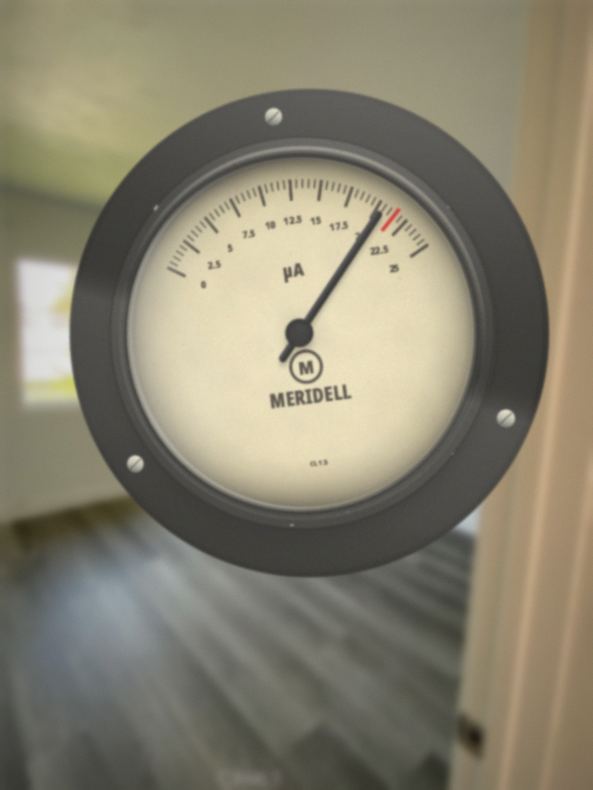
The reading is 20.5; µA
